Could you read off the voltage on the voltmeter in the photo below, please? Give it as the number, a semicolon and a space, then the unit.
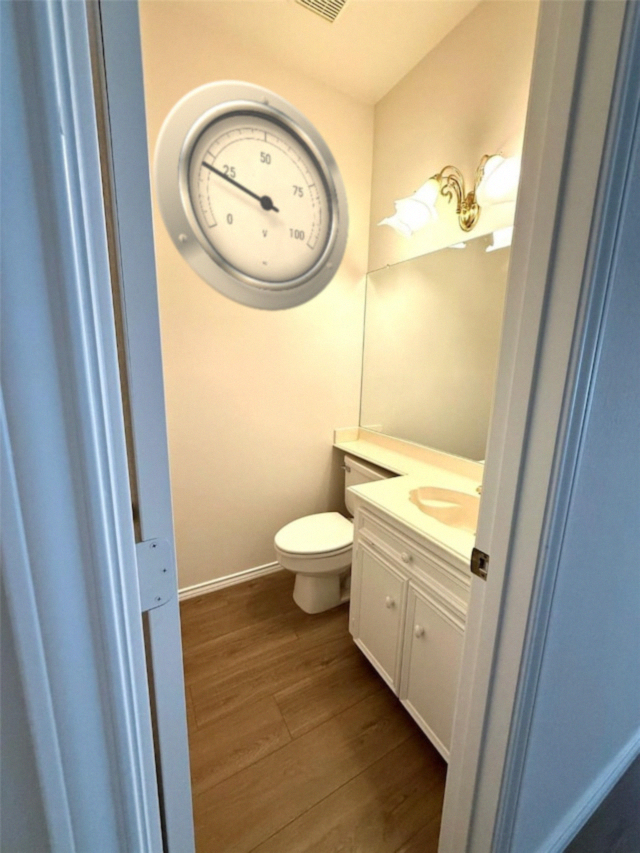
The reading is 20; V
